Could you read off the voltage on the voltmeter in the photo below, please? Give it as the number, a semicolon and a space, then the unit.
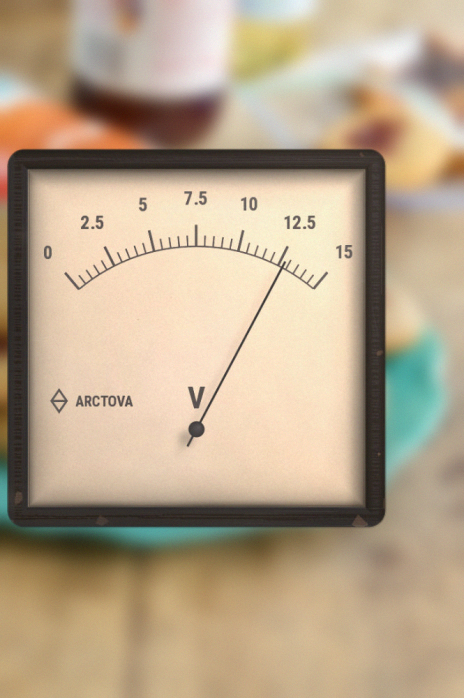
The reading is 12.75; V
